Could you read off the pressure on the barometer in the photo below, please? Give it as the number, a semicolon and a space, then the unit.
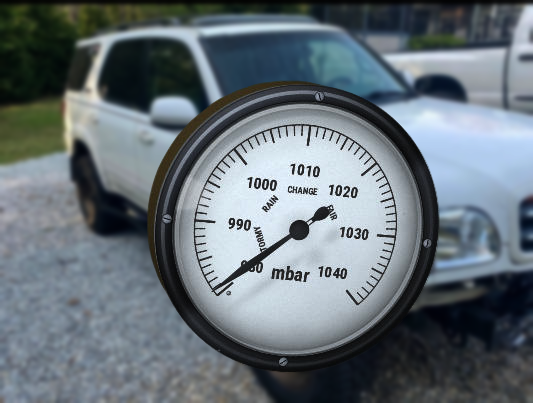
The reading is 981; mbar
